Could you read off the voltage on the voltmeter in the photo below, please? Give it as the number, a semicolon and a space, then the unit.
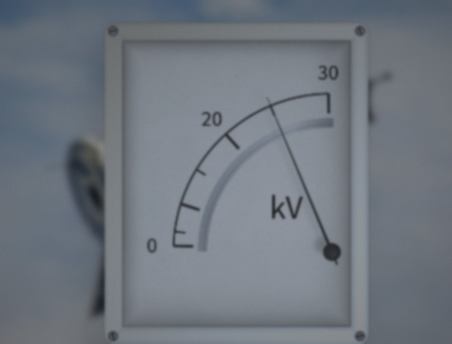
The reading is 25; kV
